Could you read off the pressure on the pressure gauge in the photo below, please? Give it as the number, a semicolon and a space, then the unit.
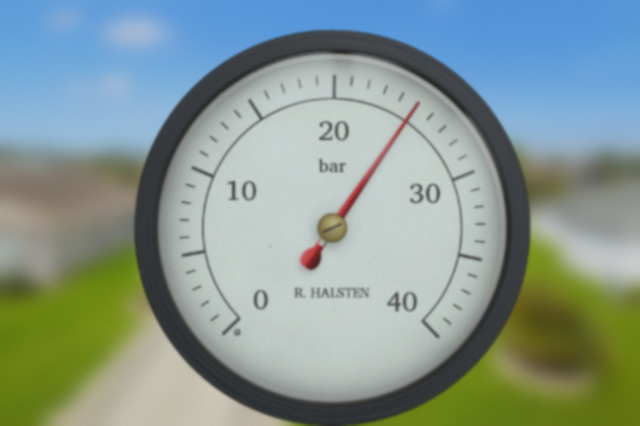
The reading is 25; bar
